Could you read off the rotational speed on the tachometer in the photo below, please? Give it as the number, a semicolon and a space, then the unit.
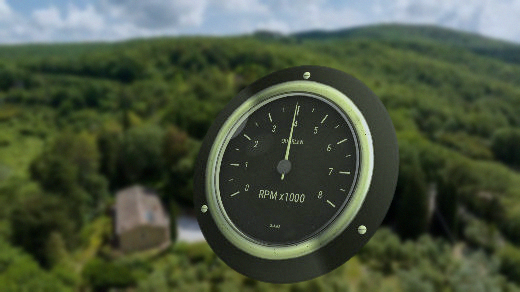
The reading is 4000; rpm
